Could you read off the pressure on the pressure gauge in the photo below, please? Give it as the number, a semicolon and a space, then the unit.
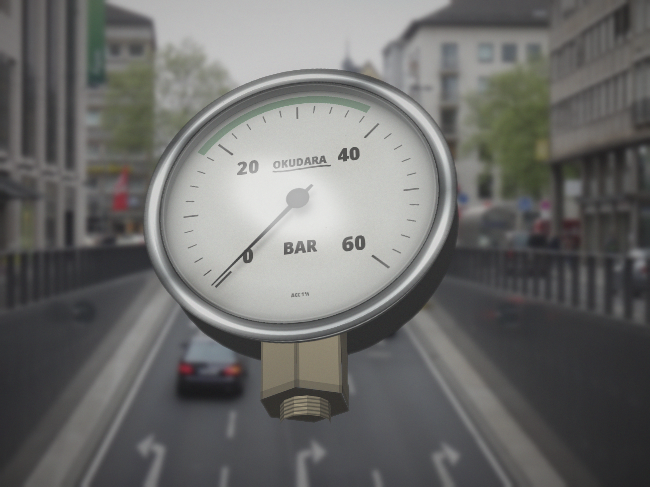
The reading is 0; bar
